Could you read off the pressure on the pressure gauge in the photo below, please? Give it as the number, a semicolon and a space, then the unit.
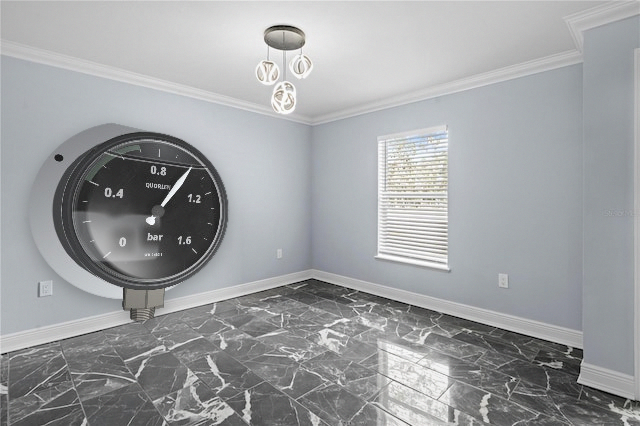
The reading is 1; bar
